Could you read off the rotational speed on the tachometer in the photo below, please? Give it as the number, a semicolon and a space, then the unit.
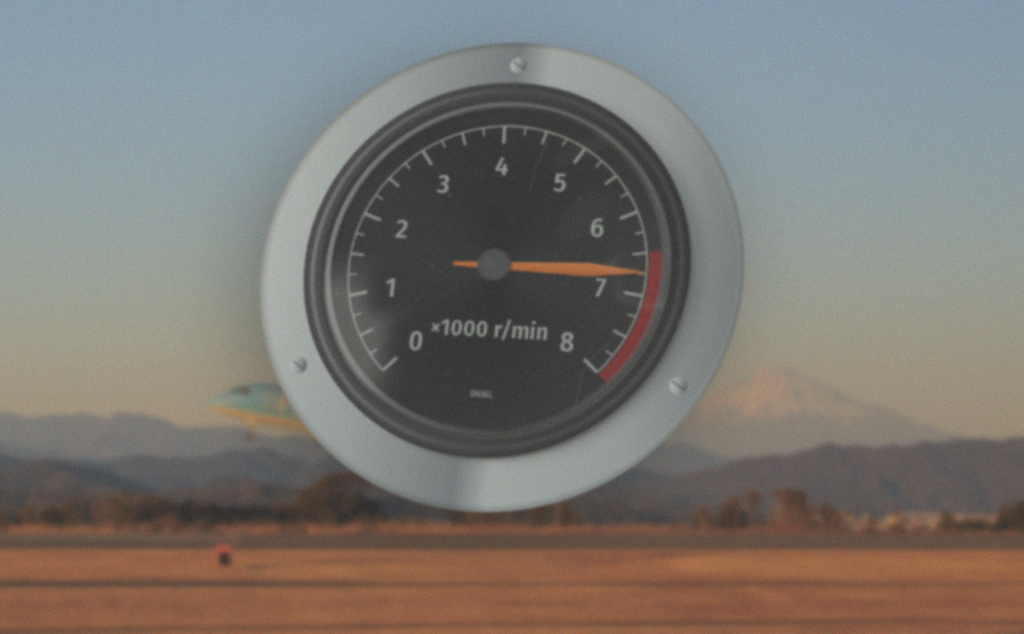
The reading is 6750; rpm
